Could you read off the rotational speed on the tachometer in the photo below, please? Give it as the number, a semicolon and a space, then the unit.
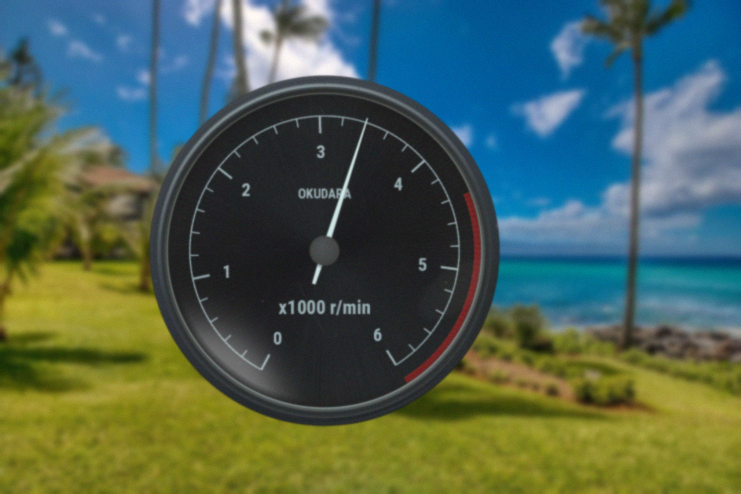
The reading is 3400; rpm
